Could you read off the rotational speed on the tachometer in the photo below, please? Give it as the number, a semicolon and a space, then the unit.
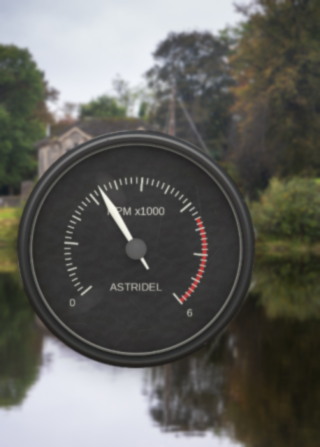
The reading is 2200; rpm
